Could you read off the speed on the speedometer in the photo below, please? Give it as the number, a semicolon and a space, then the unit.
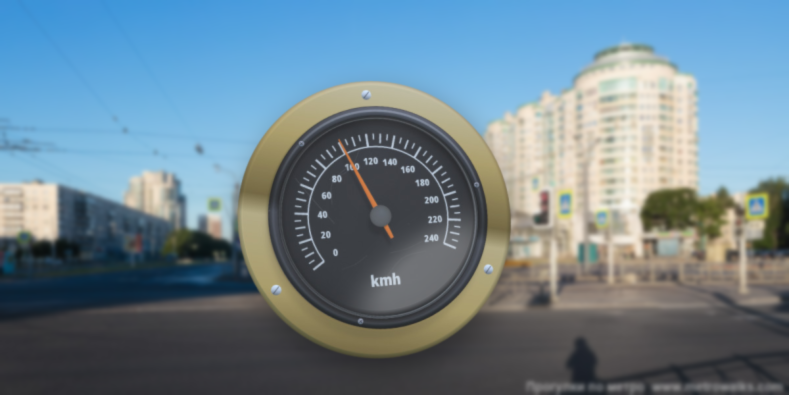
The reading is 100; km/h
